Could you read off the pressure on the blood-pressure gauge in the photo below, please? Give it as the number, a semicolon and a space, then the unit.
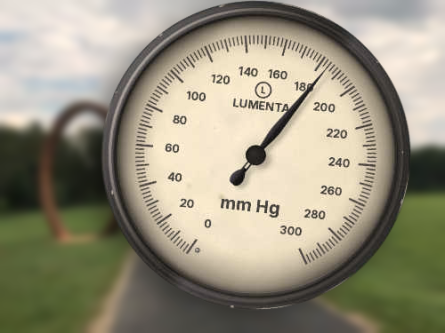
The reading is 184; mmHg
